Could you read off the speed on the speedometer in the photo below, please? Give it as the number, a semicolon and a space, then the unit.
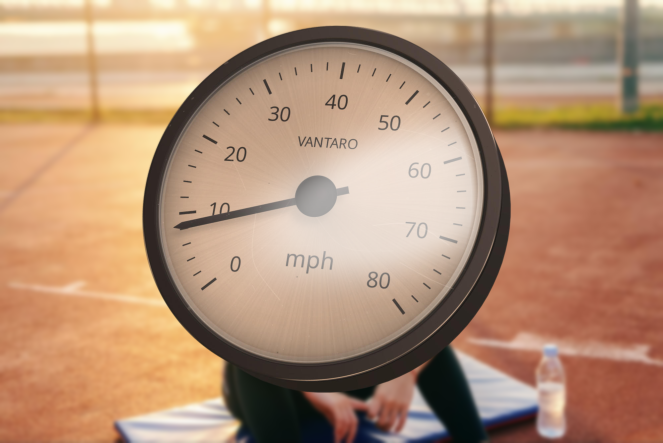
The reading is 8; mph
